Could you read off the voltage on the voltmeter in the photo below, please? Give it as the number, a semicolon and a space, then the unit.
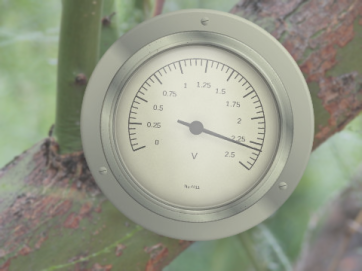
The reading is 2.3; V
